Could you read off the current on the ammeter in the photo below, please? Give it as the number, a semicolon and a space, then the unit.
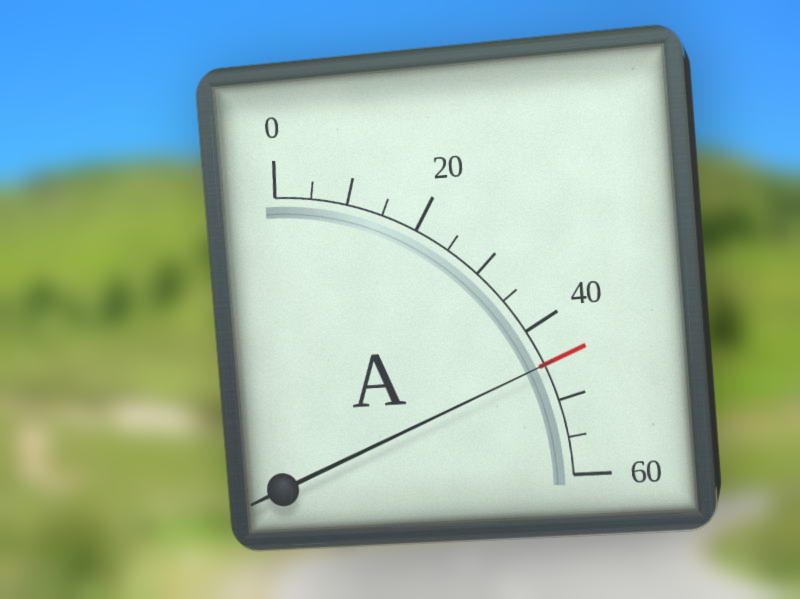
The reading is 45; A
